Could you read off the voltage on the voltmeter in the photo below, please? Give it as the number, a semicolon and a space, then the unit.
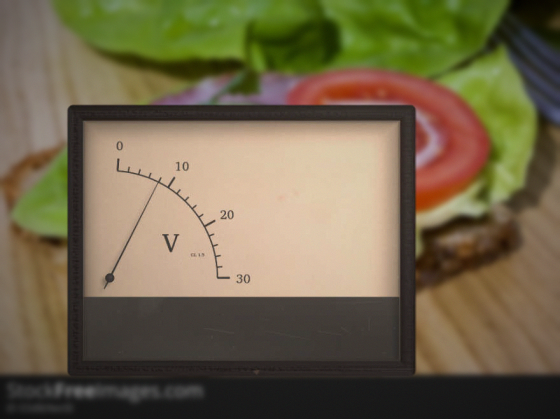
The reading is 8; V
